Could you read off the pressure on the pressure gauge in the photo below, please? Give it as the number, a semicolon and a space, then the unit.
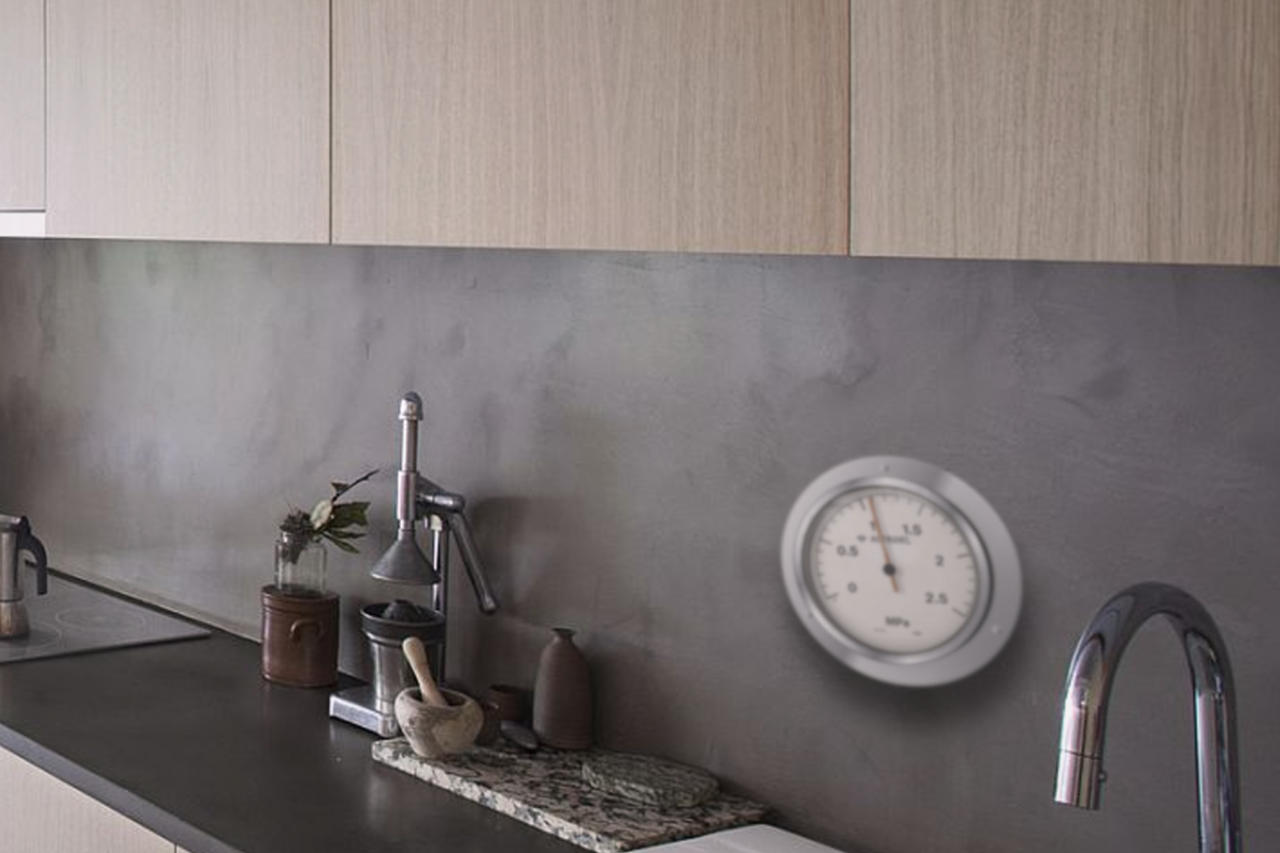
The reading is 1.1; MPa
